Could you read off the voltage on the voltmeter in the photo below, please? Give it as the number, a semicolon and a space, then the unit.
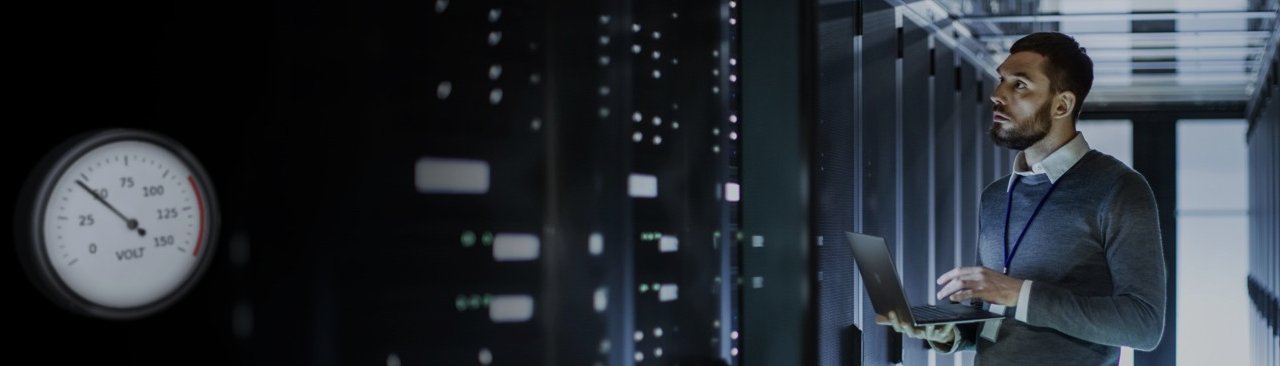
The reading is 45; V
